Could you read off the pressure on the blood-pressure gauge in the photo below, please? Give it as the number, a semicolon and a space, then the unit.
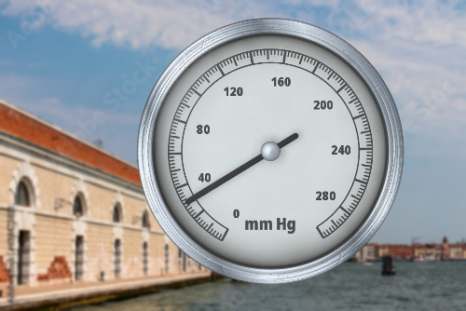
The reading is 30; mmHg
